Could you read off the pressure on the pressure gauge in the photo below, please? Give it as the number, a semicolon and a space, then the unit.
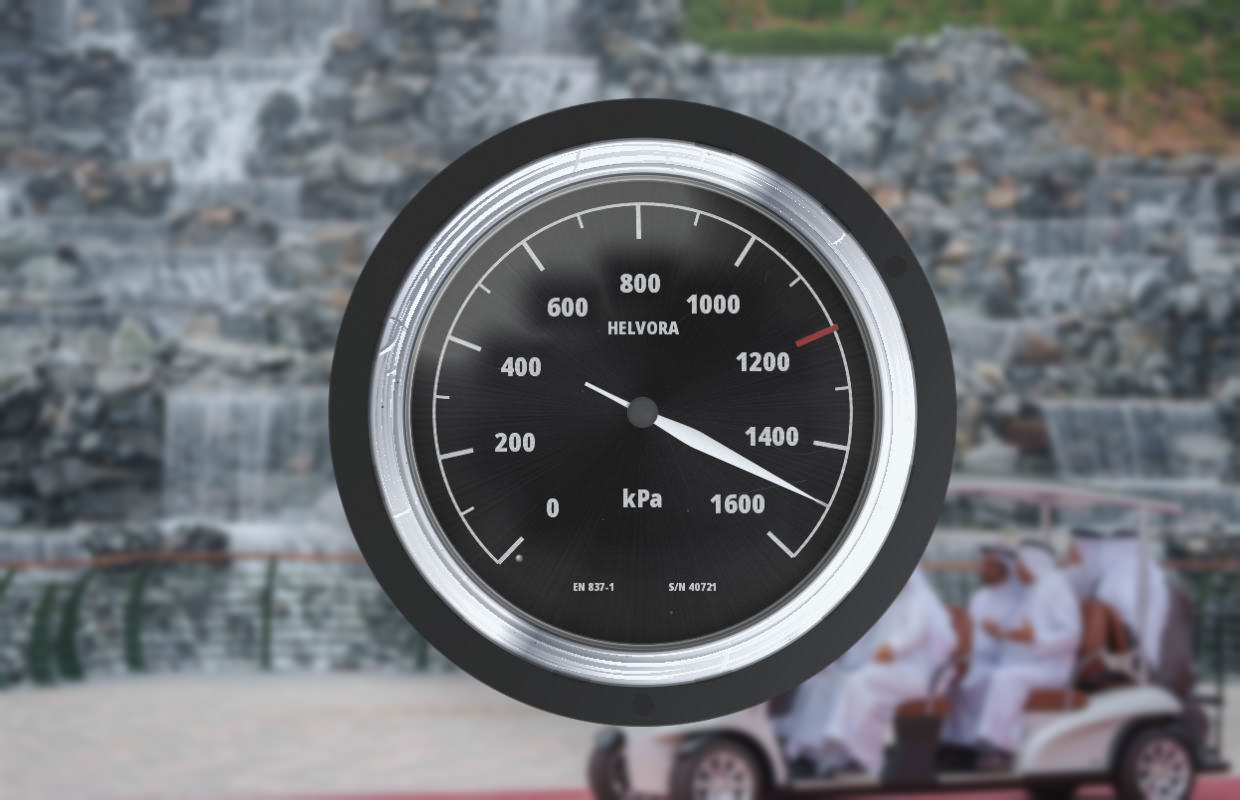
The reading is 1500; kPa
